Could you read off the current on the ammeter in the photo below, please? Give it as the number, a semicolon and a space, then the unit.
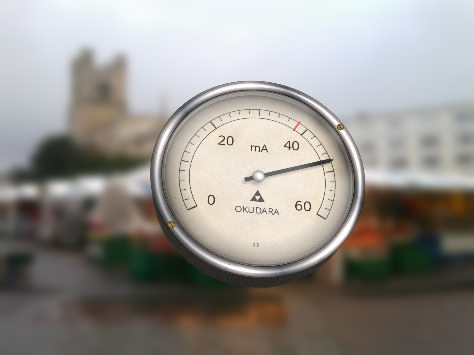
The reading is 48; mA
